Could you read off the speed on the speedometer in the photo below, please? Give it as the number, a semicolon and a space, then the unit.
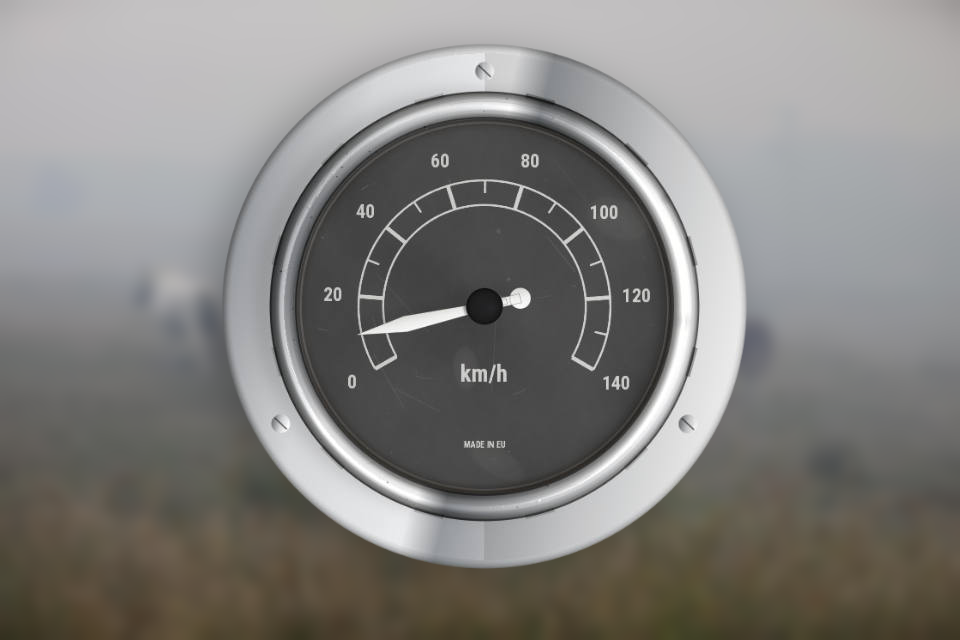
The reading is 10; km/h
